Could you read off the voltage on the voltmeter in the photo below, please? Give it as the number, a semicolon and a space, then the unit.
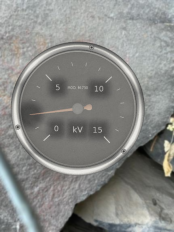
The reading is 2; kV
